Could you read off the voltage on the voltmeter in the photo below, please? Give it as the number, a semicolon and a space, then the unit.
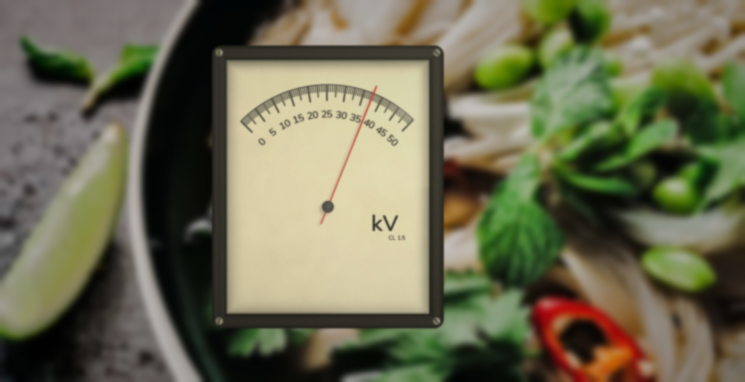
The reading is 37.5; kV
